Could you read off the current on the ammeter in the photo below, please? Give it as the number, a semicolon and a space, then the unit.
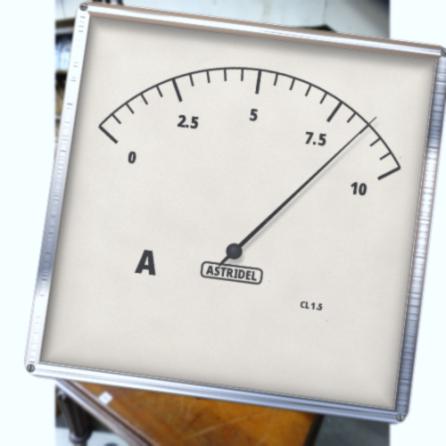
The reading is 8.5; A
